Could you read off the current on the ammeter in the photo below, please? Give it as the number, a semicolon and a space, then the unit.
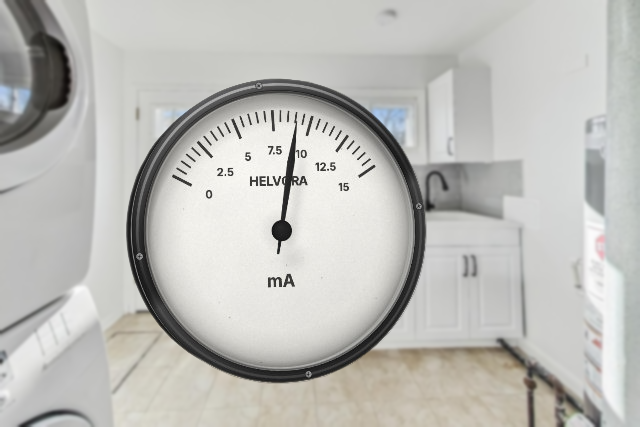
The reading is 9; mA
